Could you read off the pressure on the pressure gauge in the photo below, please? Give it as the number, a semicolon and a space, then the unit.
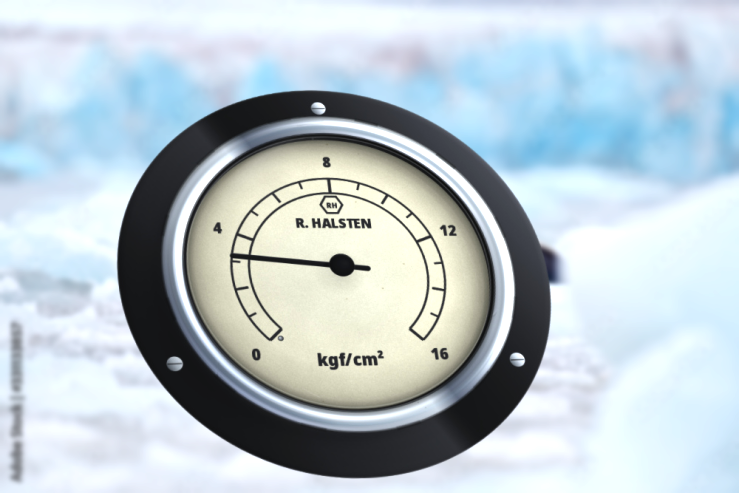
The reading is 3; kg/cm²
